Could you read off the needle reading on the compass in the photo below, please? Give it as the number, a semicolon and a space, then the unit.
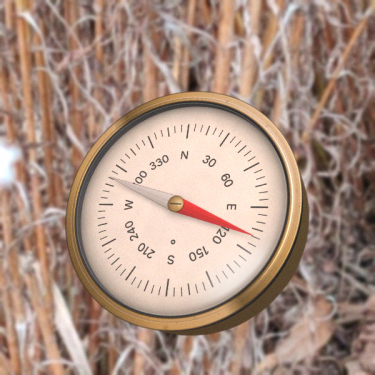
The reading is 110; °
